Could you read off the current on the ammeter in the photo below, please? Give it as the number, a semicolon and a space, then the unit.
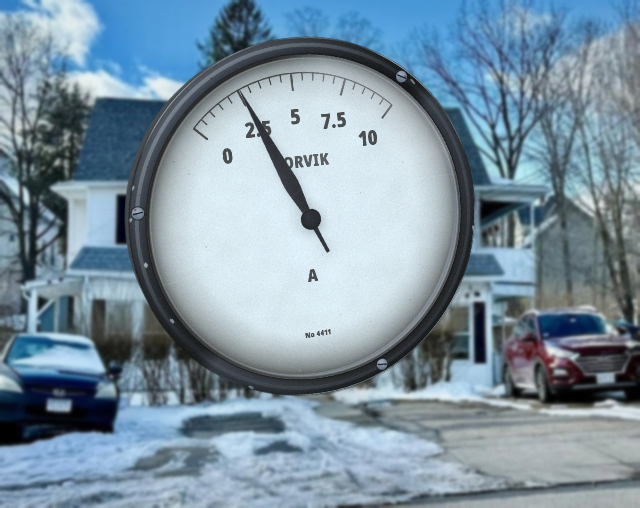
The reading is 2.5; A
